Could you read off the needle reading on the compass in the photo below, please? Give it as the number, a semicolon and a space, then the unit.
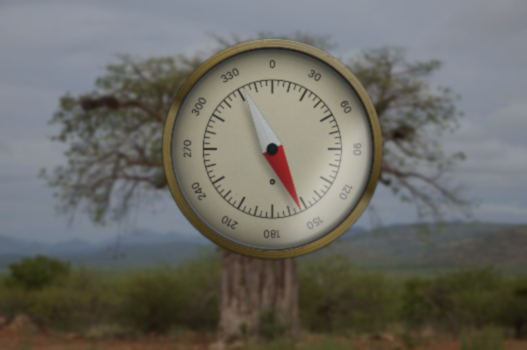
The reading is 155; °
